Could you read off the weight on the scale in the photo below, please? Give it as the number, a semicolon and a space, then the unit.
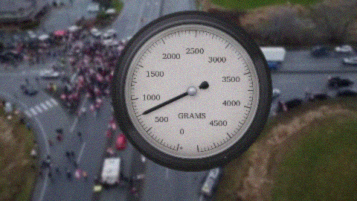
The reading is 750; g
